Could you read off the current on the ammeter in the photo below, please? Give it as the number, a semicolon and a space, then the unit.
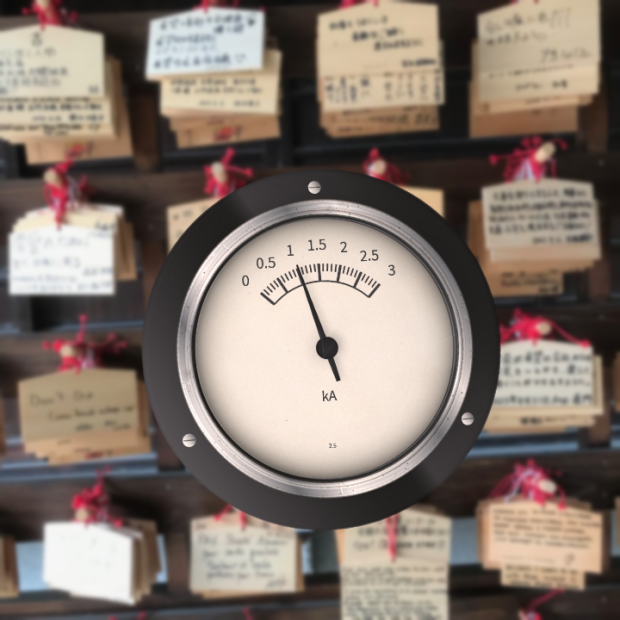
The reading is 1; kA
